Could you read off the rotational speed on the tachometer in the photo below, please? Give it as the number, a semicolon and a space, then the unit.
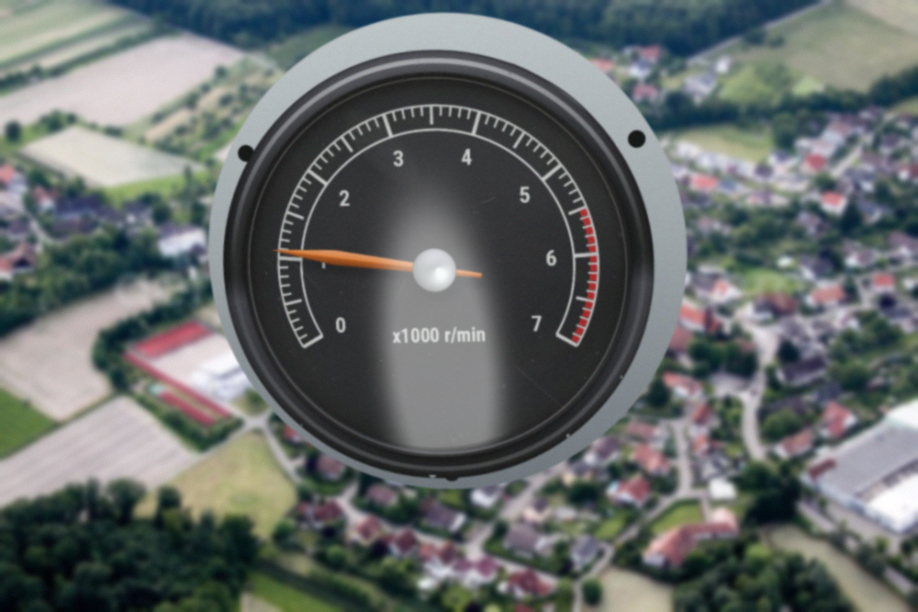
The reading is 1100; rpm
